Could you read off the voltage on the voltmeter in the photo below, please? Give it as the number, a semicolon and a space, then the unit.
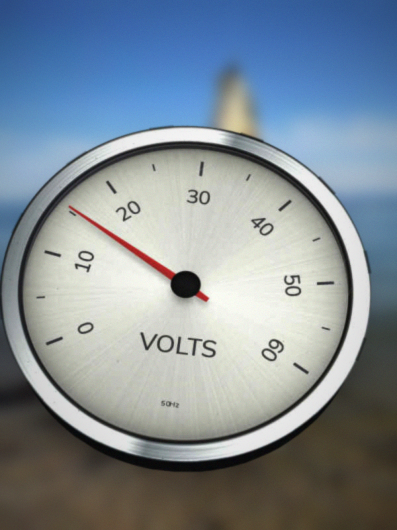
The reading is 15; V
